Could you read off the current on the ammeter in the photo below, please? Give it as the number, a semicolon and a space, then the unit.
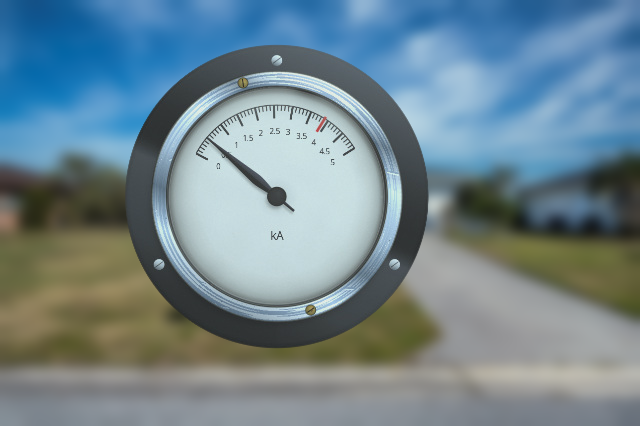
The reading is 0.5; kA
